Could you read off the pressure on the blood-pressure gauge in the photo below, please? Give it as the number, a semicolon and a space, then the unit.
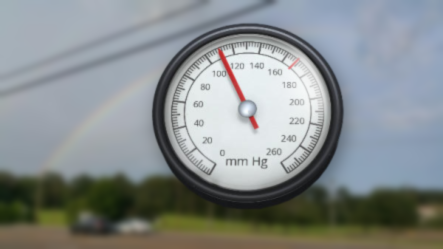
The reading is 110; mmHg
